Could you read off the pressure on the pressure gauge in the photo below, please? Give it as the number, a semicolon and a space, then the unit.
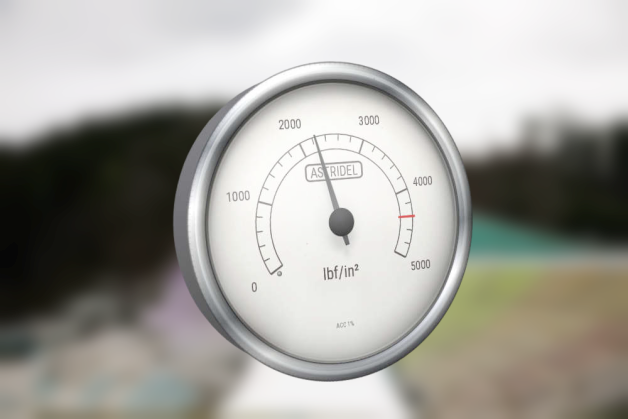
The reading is 2200; psi
